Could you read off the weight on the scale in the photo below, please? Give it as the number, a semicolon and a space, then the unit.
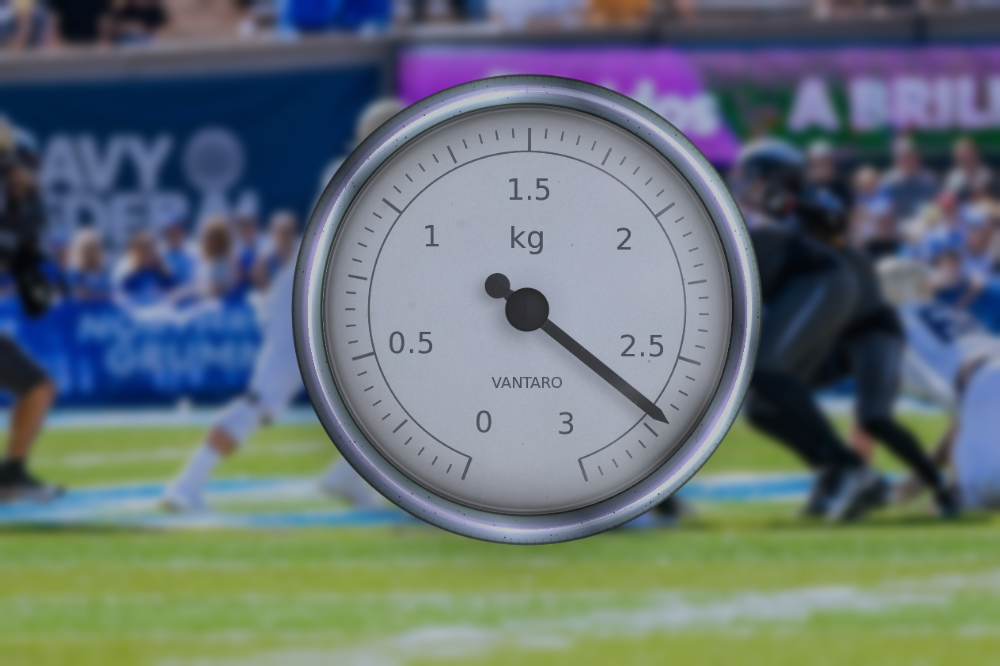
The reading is 2.7; kg
